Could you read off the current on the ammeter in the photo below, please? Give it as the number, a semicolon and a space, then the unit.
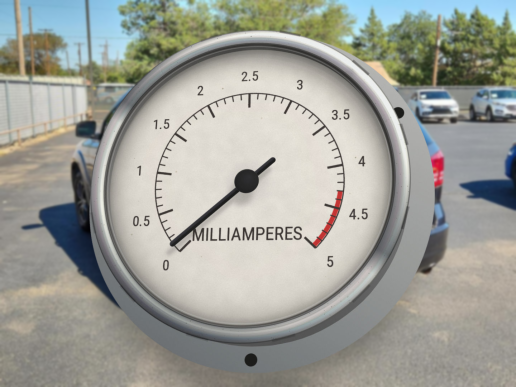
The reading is 0.1; mA
